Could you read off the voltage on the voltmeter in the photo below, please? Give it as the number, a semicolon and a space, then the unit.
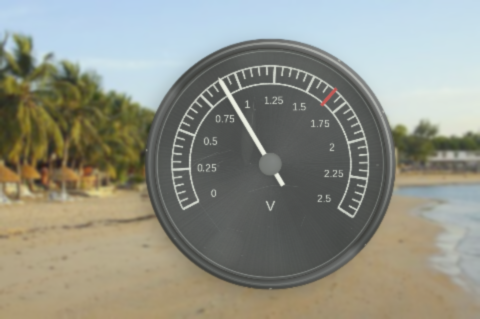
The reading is 0.9; V
